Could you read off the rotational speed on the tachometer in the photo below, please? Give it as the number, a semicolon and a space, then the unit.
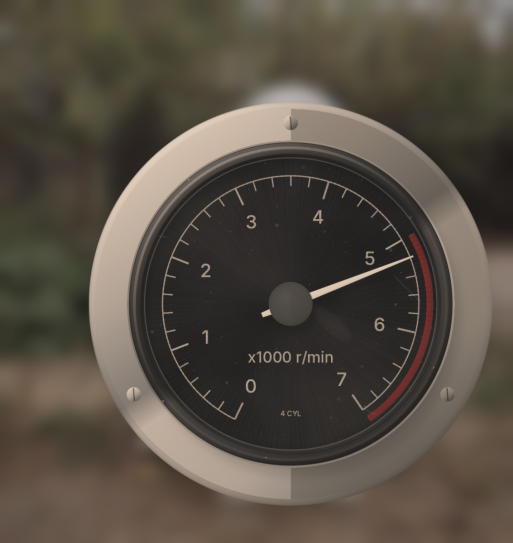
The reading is 5200; rpm
